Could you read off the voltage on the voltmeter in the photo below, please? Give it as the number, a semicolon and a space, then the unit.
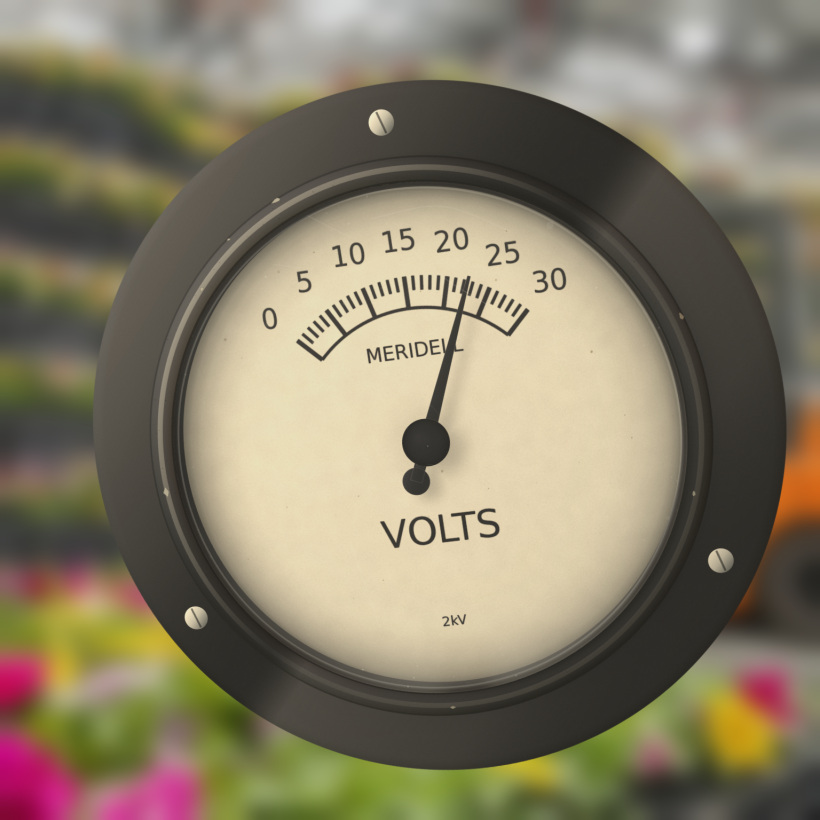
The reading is 22.5; V
